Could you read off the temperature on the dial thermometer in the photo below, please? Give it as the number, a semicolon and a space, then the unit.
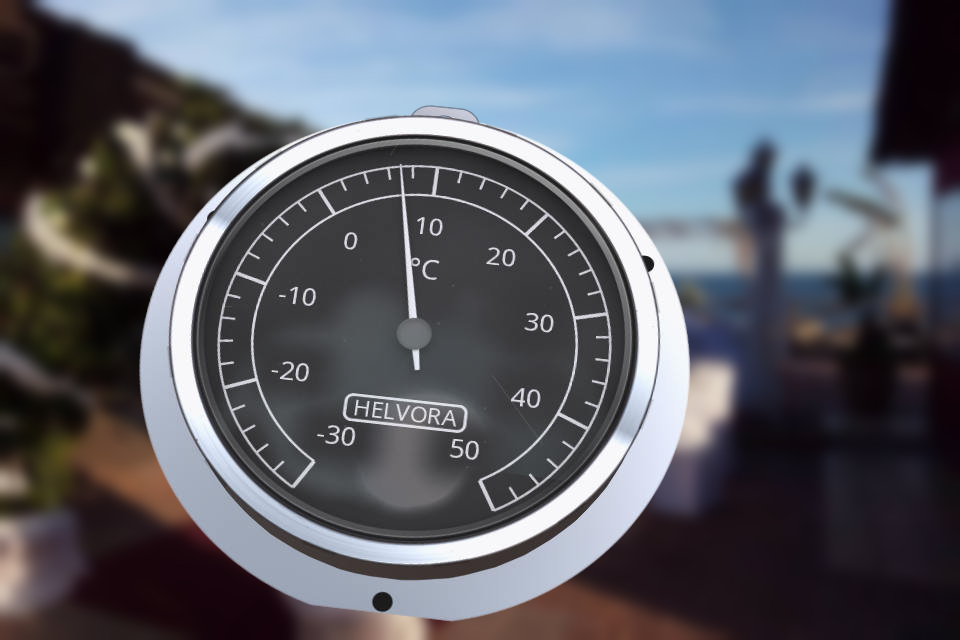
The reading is 7; °C
